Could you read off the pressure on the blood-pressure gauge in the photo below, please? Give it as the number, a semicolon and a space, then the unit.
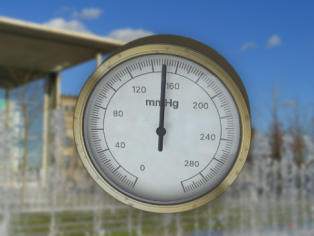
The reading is 150; mmHg
